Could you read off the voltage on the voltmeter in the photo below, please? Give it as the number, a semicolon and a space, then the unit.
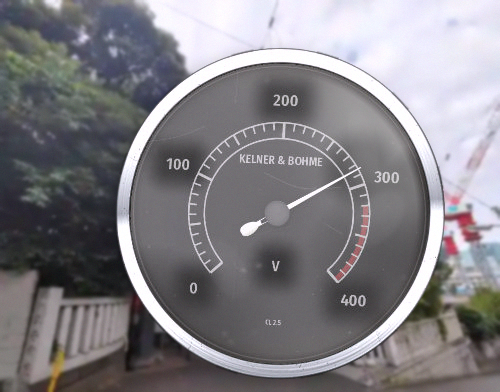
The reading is 285; V
